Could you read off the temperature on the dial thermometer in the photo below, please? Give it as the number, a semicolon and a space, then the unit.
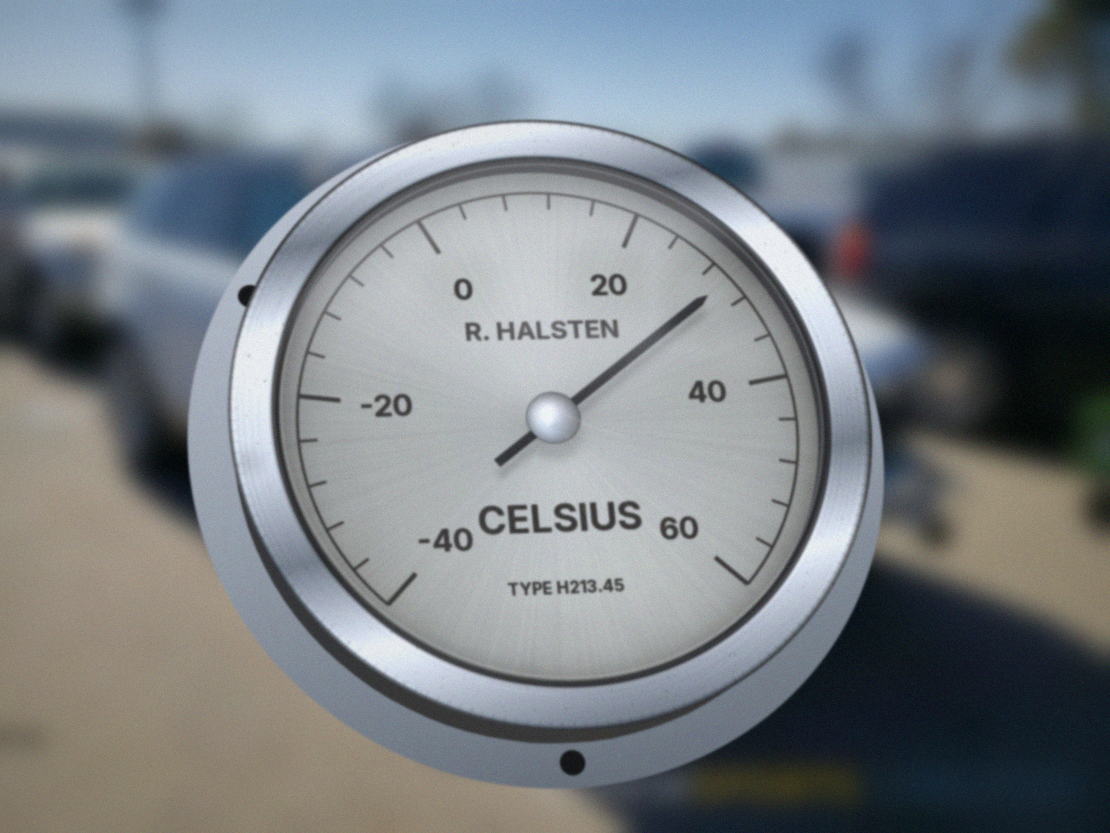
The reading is 30; °C
